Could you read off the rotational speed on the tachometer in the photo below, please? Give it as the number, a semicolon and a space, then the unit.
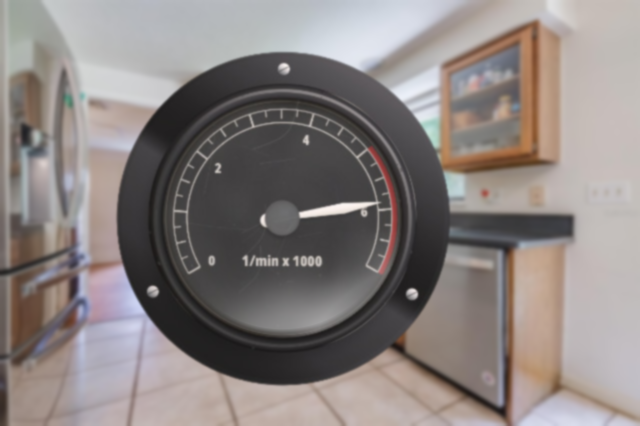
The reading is 5875; rpm
